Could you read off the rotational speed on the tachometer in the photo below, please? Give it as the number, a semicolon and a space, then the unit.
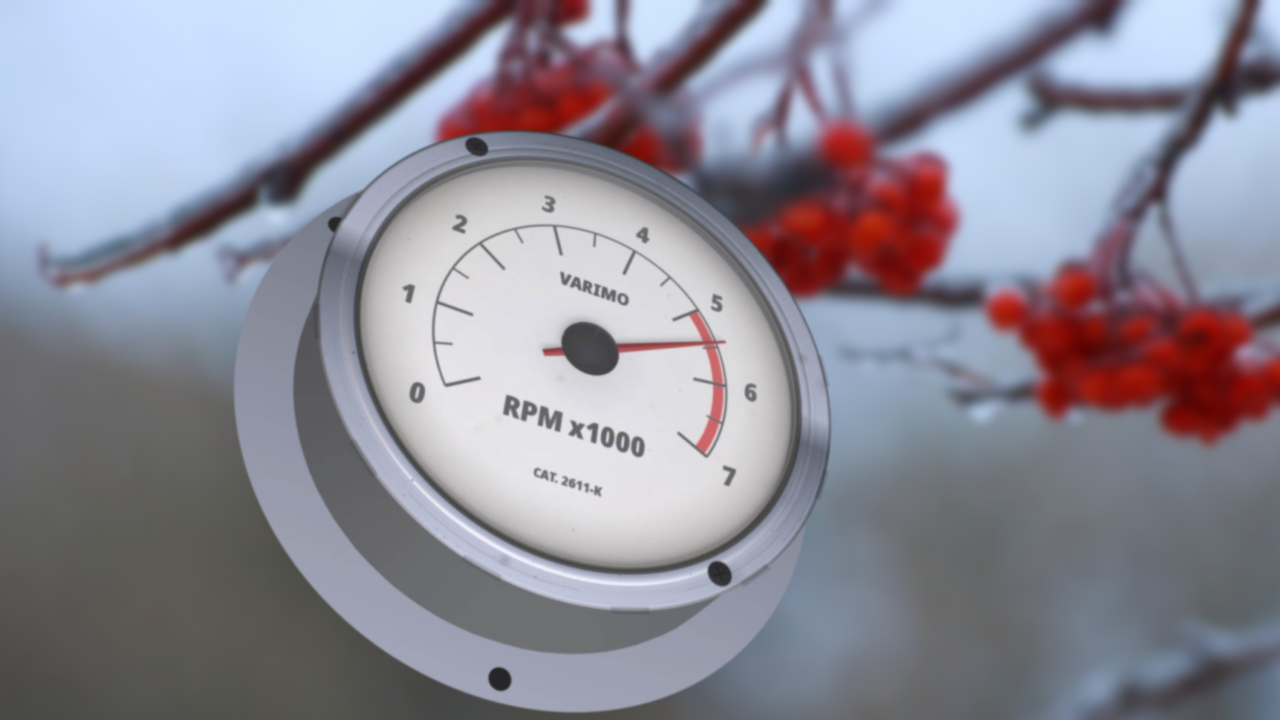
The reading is 5500; rpm
